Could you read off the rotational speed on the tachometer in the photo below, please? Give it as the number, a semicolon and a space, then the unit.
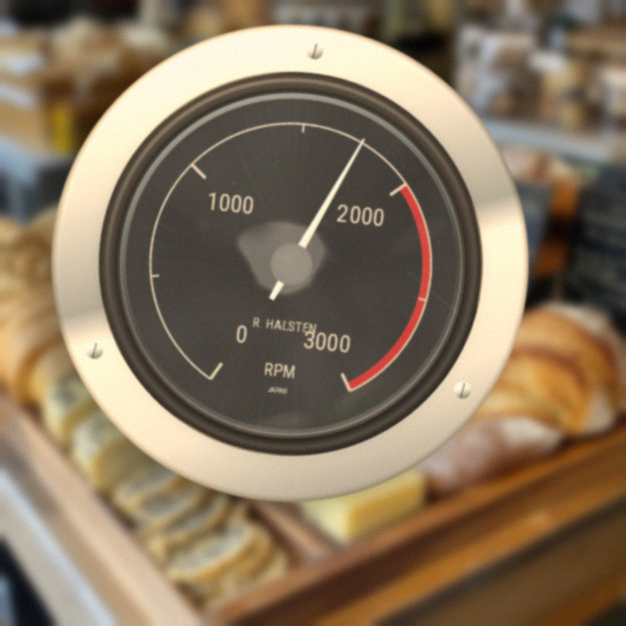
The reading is 1750; rpm
